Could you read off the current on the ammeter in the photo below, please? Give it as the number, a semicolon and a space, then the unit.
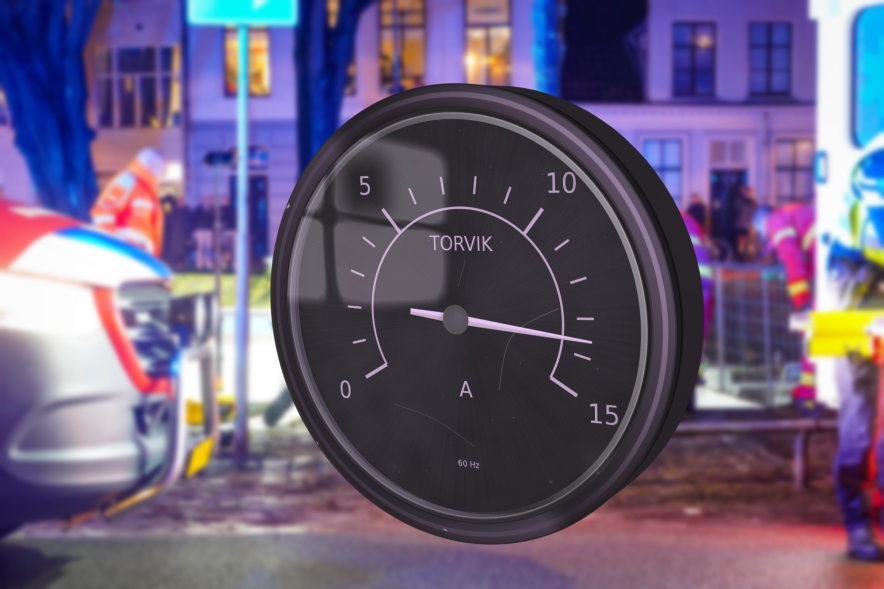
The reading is 13.5; A
